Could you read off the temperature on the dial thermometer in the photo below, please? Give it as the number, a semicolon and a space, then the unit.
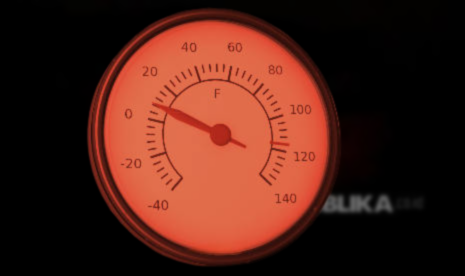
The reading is 8; °F
